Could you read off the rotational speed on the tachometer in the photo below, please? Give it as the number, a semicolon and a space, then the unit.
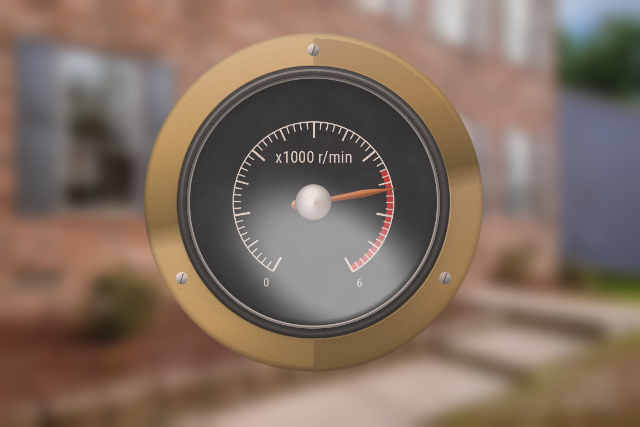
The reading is 4600; rpm
